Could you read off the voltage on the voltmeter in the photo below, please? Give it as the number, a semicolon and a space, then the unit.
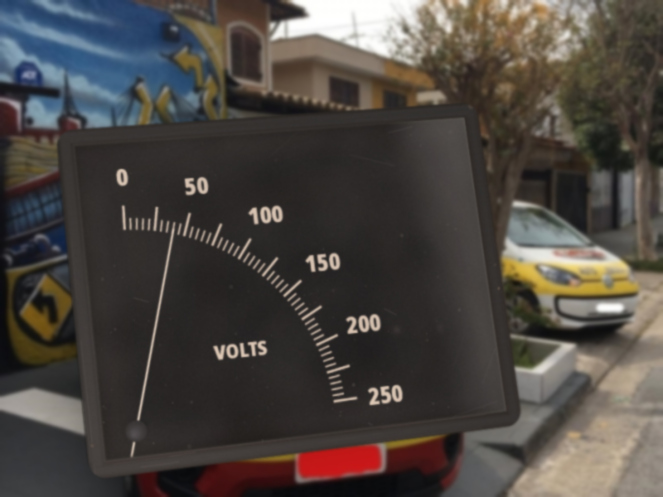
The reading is 40; V
